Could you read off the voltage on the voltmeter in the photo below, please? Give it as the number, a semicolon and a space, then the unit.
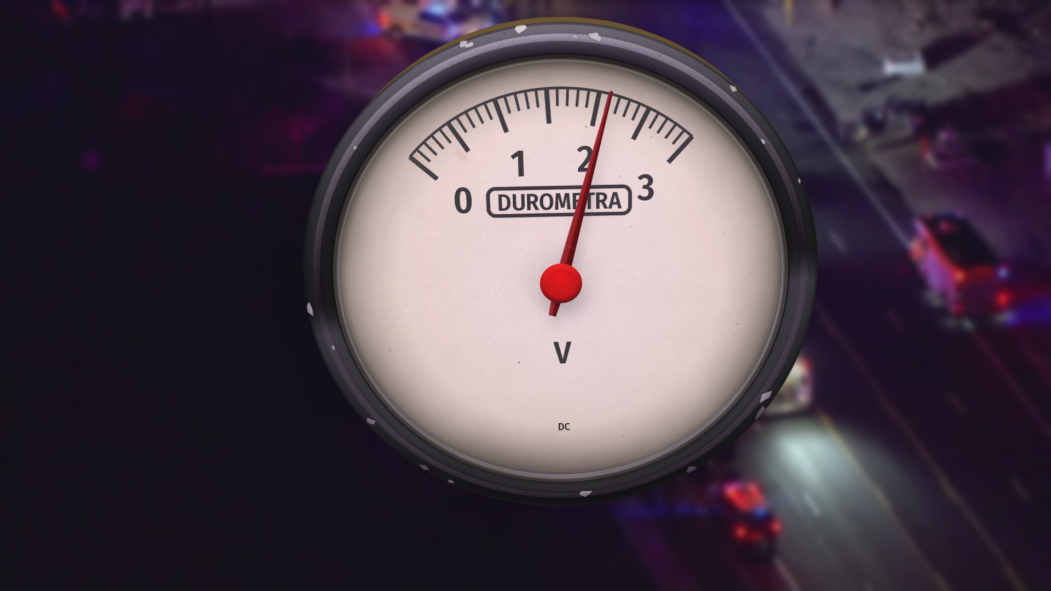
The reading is 2.1; V
